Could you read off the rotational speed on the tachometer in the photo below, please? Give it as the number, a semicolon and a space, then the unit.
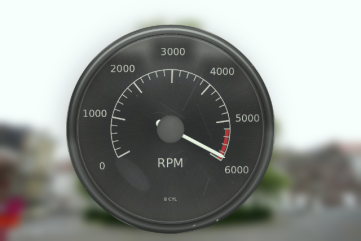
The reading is 5900; rpm
